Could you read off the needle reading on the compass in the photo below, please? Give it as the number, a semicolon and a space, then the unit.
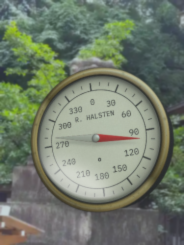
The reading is 100; °
